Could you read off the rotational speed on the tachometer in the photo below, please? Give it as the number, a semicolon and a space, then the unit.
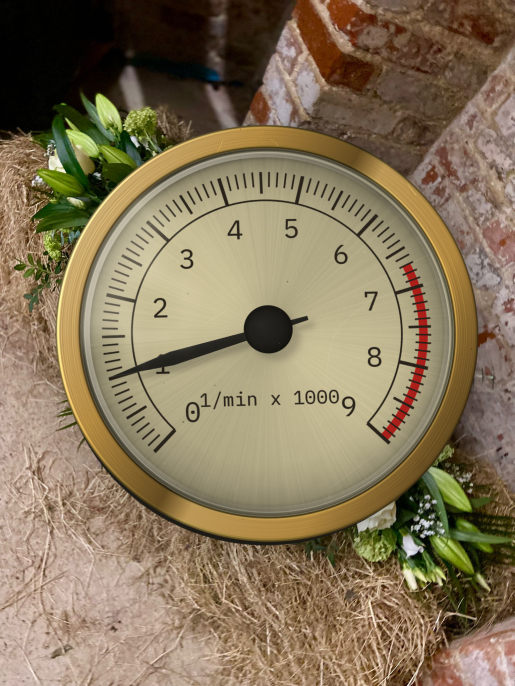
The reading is 1000; rpm
